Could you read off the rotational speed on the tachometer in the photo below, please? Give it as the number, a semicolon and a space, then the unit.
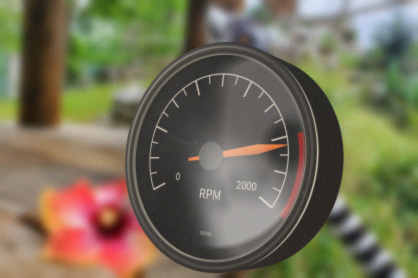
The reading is 1650; rpm
